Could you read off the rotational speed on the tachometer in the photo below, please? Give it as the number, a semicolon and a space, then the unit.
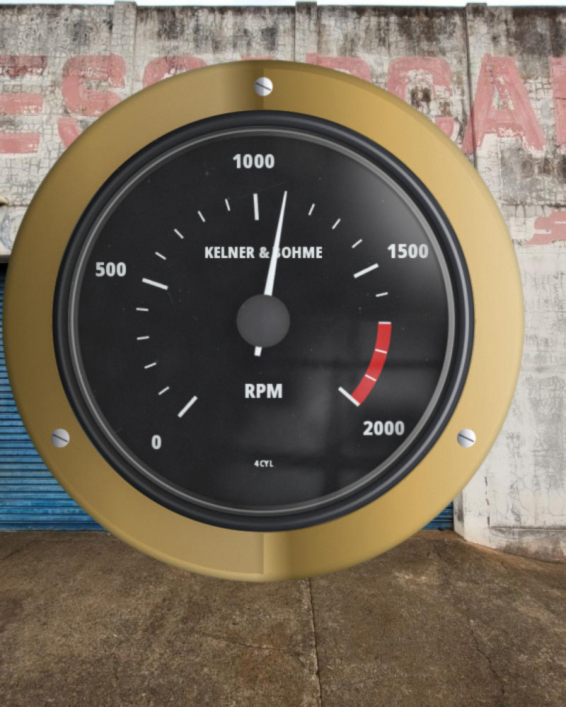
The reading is 1100; rpm
